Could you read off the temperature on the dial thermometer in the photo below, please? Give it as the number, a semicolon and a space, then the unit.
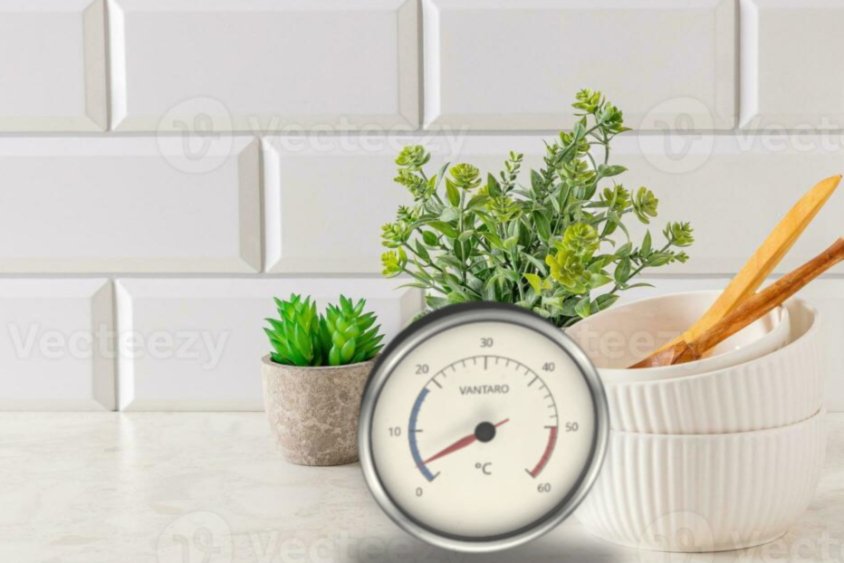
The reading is 4; °C
